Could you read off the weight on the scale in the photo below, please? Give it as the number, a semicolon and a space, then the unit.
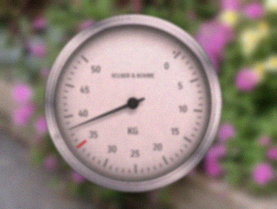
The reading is 38; kg
